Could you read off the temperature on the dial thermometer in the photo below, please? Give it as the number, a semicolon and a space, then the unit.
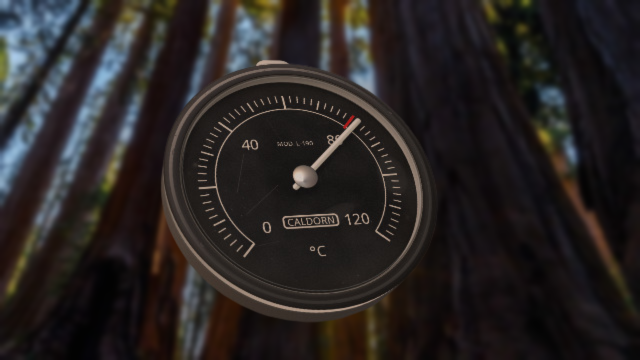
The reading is 82; °C
